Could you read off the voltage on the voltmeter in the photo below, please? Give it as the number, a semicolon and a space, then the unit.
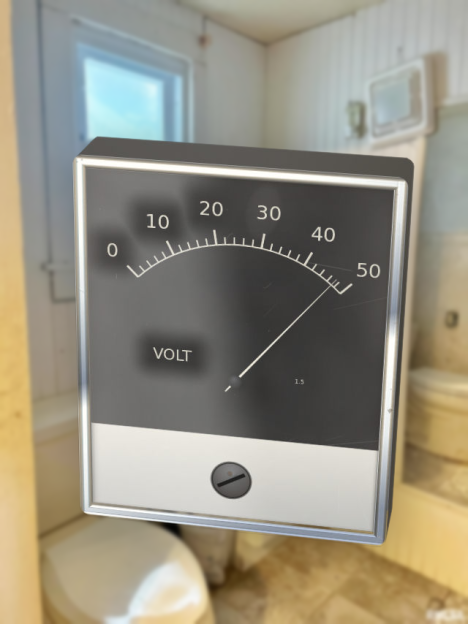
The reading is 47; V
